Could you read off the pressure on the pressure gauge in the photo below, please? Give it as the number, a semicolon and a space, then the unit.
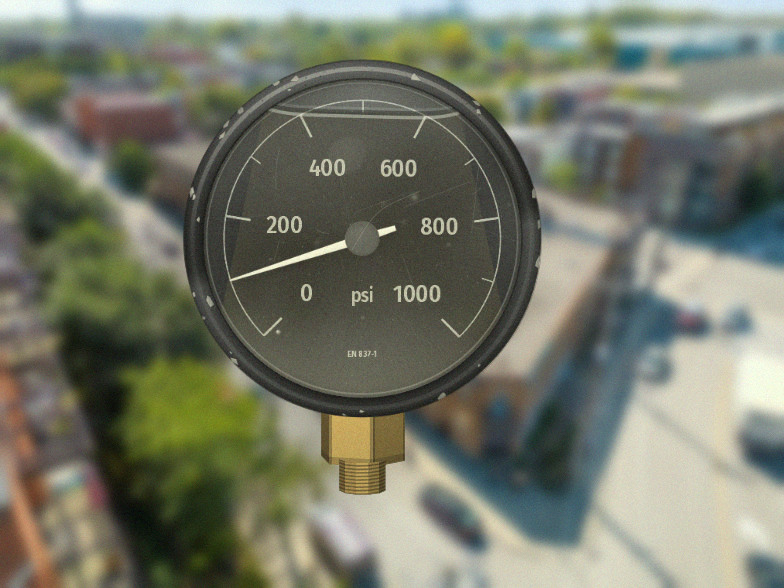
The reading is 100; psi
